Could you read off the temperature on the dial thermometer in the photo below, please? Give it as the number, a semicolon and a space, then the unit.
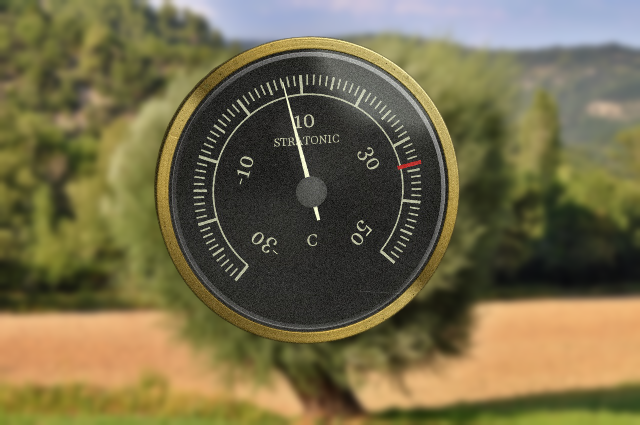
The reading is 7; °C
